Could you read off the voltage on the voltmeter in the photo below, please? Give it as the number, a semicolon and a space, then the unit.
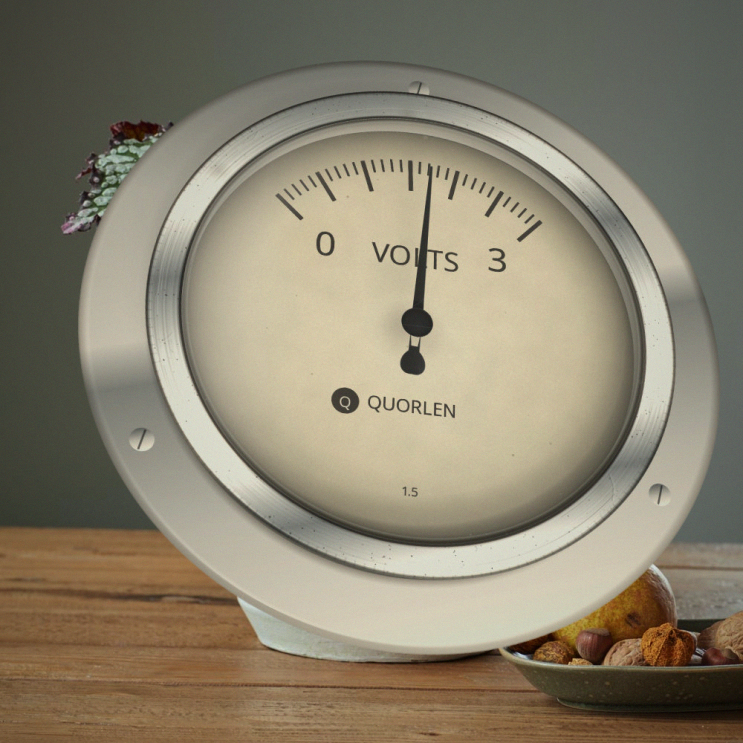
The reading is 1.7; V
